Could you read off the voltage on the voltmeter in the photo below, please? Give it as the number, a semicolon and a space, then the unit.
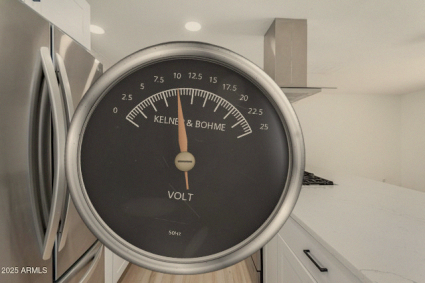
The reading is 10; V
